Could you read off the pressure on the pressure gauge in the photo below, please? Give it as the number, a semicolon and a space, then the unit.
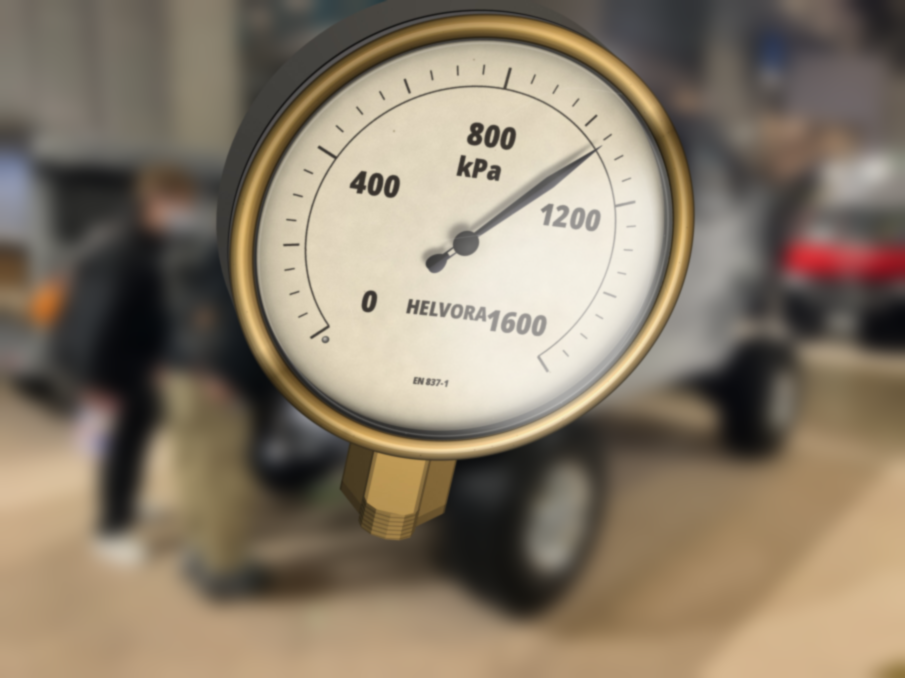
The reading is 1050; kPa
